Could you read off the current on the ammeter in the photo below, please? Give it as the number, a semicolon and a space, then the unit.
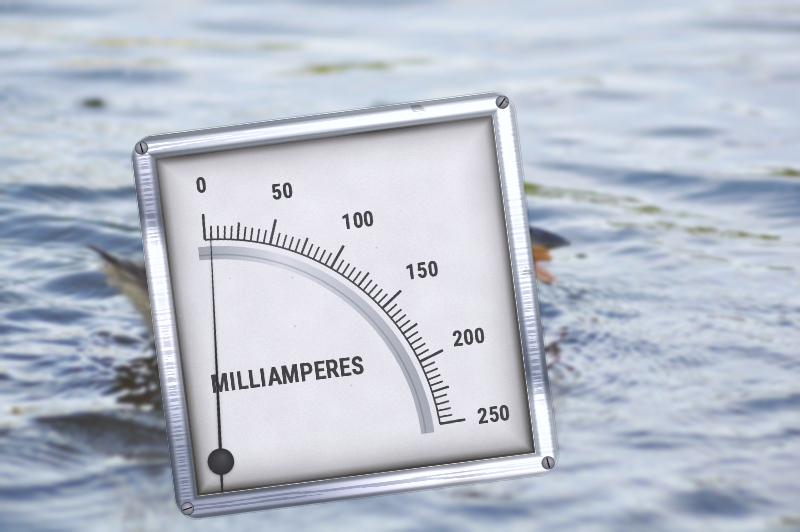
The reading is 5; mA
